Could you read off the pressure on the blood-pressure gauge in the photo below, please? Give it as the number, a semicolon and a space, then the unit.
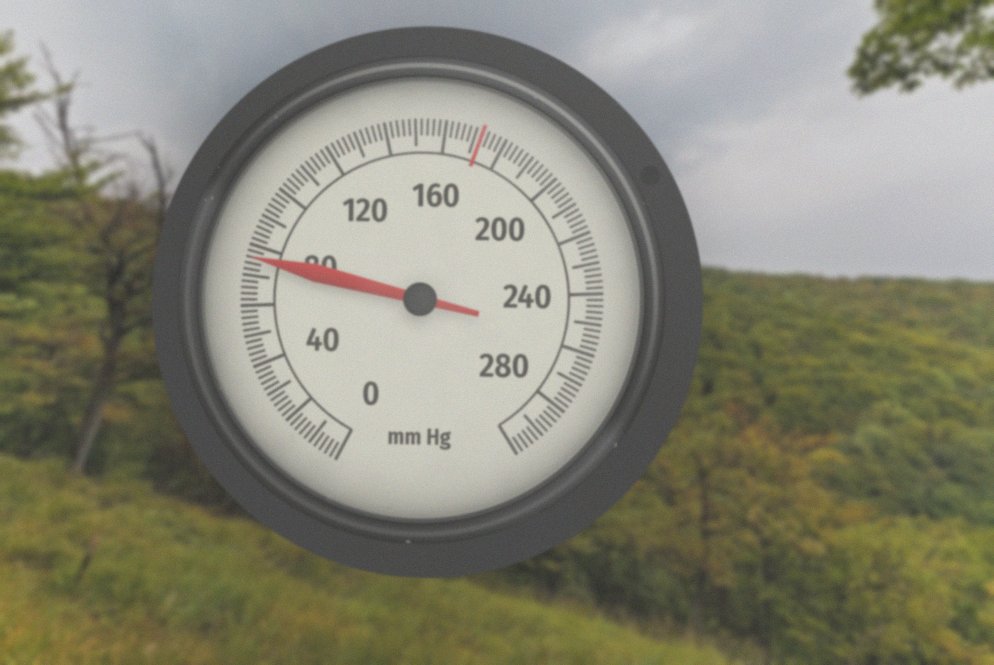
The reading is 76; mmHg
